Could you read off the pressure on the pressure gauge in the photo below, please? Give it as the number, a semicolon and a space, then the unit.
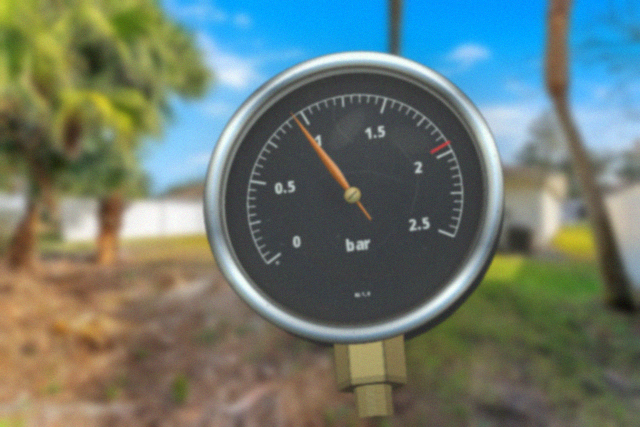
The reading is 0.95; bar
